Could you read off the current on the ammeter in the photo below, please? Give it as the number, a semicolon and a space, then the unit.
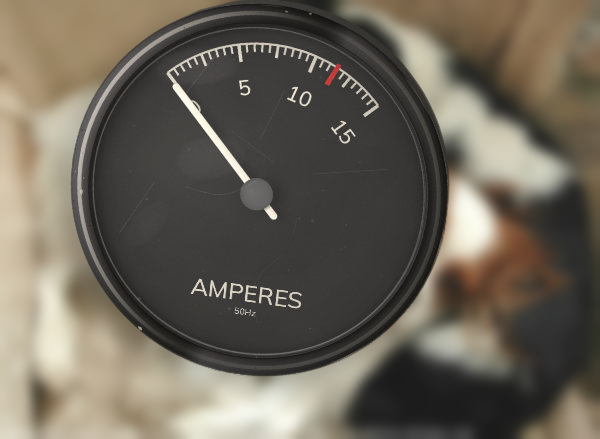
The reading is 0; A
